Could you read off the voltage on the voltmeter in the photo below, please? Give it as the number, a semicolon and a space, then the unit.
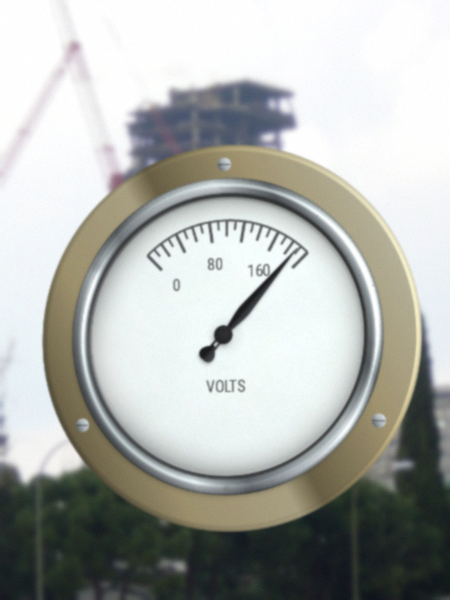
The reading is 190; V
